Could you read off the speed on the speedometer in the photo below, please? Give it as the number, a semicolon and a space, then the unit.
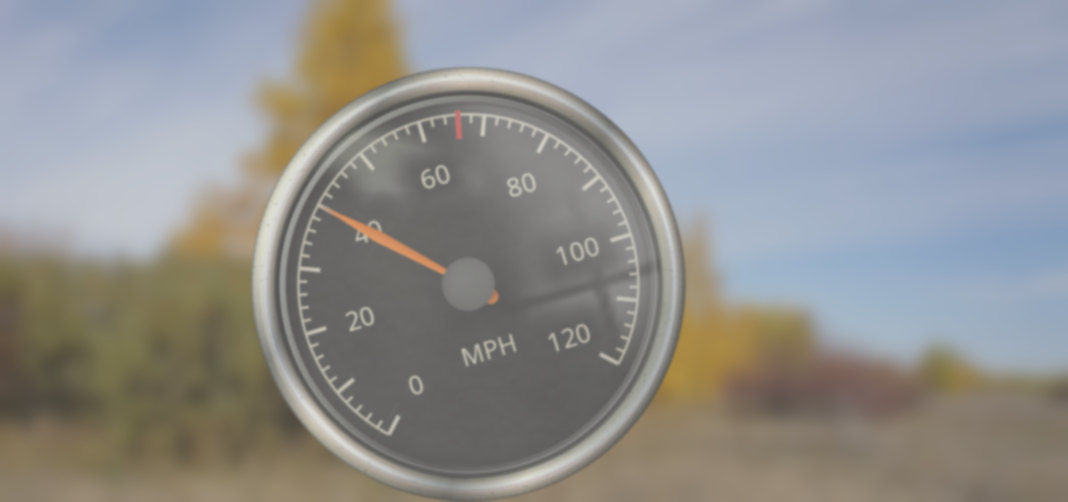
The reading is 40; mph
